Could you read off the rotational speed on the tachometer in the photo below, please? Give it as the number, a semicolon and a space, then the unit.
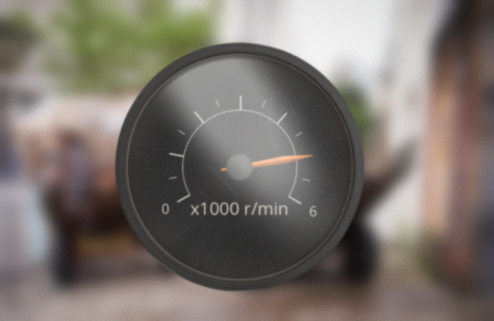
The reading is 5000; rpm
